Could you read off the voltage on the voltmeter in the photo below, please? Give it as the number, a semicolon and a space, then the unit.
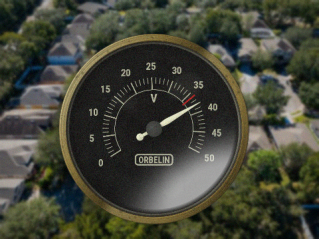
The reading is 38; V
